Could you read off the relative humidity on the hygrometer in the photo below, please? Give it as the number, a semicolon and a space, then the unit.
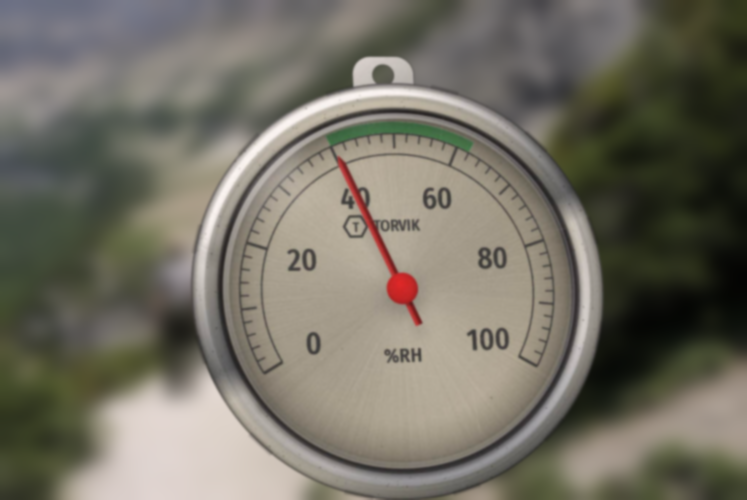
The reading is 40; %
